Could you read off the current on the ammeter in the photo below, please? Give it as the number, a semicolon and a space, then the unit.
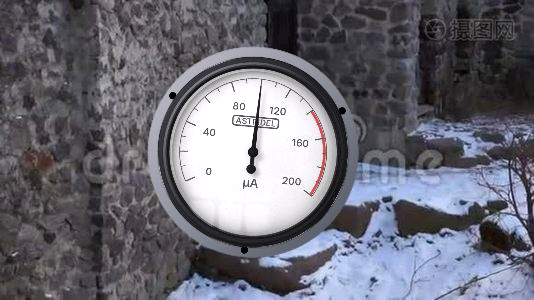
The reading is 100; µA
